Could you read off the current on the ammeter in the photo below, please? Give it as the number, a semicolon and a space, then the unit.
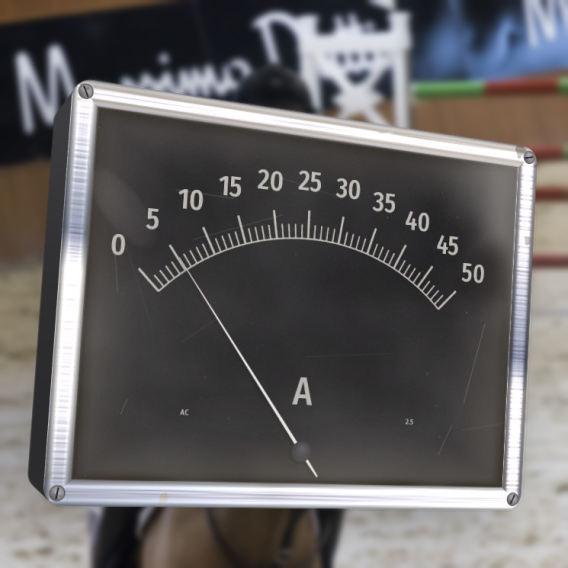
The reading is 5; A
